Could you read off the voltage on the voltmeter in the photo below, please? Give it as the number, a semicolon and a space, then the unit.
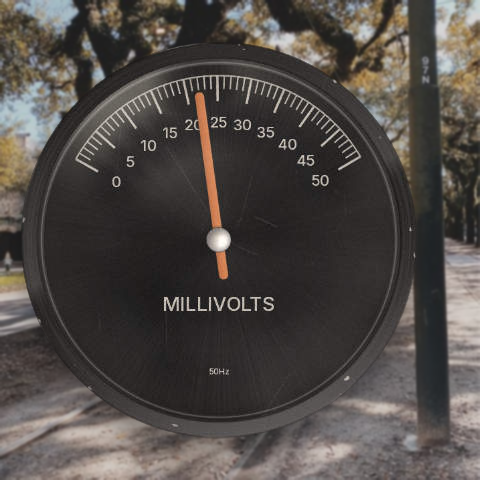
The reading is 22; mV
